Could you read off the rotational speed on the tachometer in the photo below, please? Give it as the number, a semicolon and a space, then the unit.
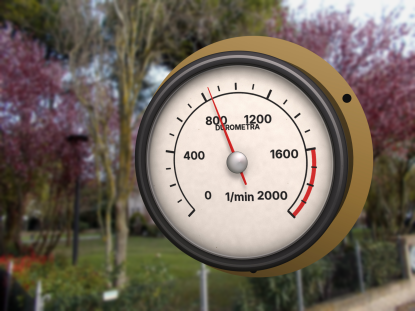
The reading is 850; rpm
